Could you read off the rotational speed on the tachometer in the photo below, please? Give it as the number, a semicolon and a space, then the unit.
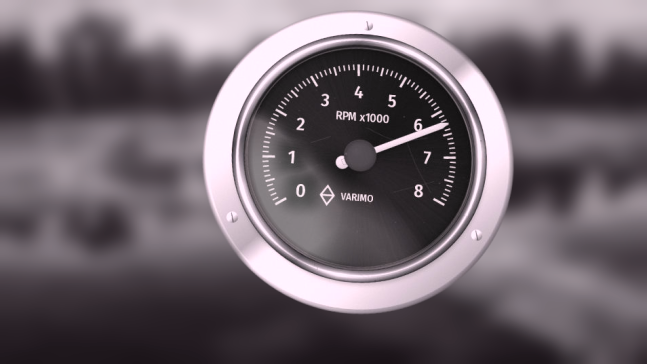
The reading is 6300; rpm
